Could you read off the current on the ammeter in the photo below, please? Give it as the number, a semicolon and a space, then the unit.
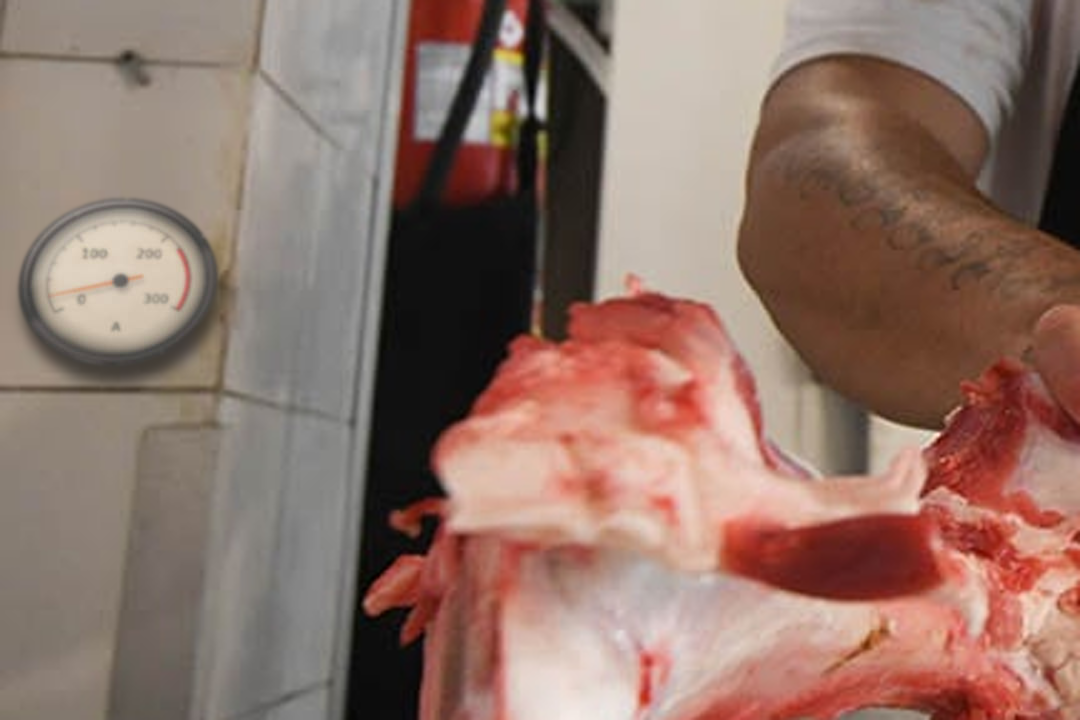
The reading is 20; A
